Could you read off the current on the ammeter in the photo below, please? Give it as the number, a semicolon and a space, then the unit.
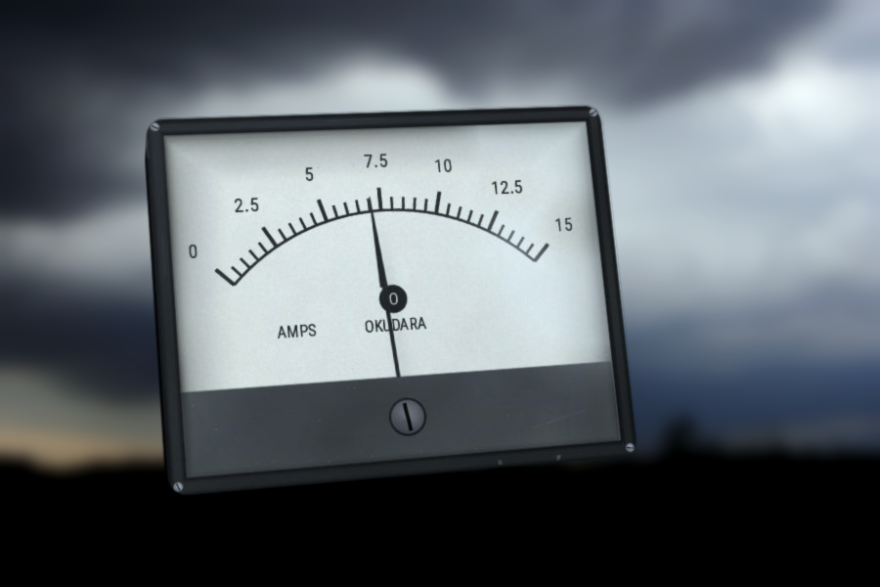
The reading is 7; A
